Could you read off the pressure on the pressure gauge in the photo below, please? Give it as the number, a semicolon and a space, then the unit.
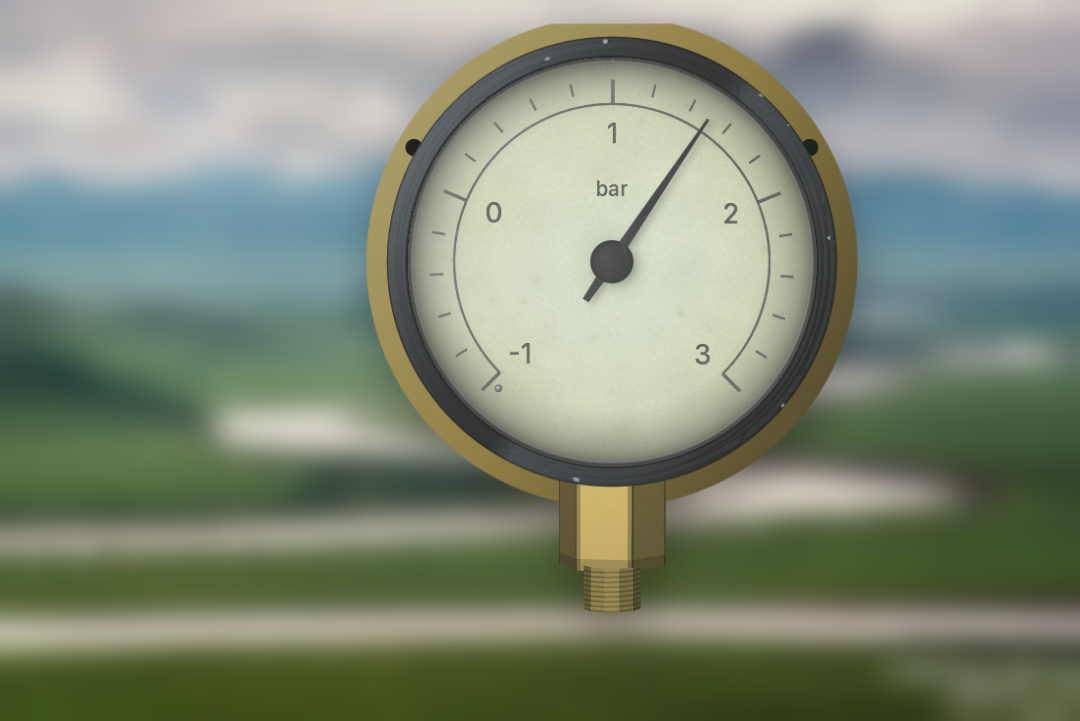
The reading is 1.5; bar
